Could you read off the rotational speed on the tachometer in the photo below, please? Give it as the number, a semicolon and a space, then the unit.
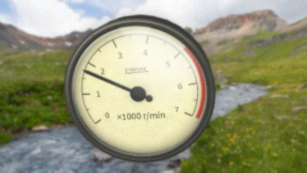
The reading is 1750; rpm
